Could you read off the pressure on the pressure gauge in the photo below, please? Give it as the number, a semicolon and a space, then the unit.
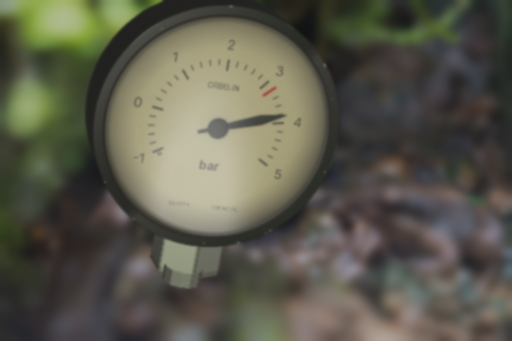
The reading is 3.8; bar
